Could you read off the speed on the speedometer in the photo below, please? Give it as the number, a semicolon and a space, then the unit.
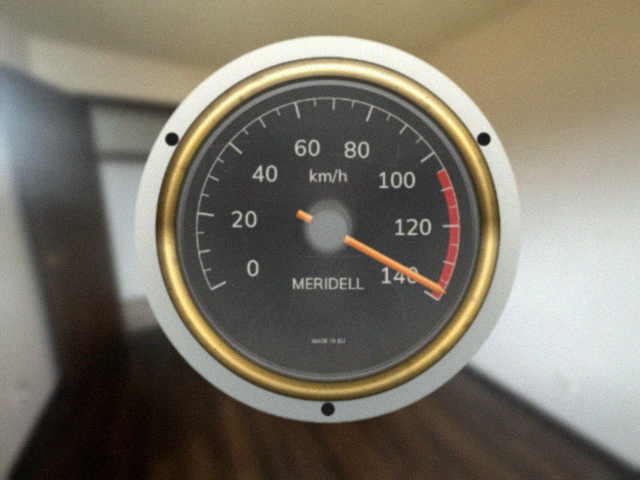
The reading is 137.5; km/h
